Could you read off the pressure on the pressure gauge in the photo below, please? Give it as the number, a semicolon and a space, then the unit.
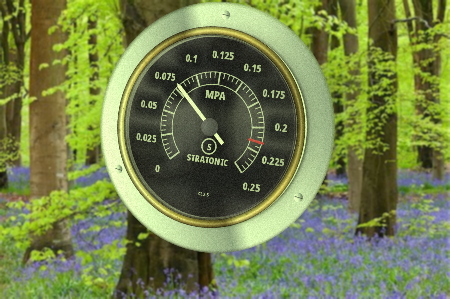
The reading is 0.08; MPa
